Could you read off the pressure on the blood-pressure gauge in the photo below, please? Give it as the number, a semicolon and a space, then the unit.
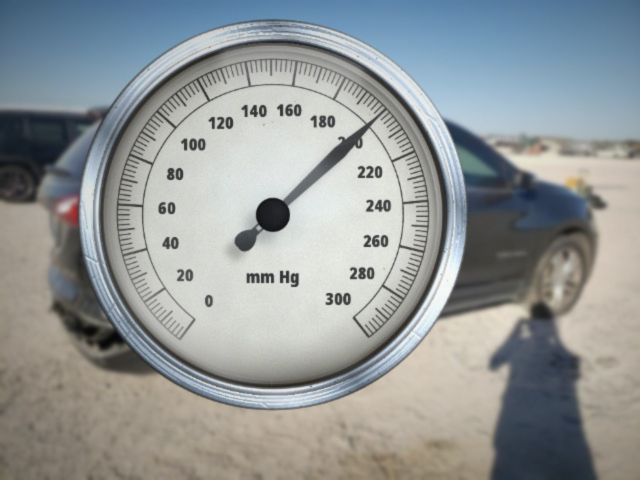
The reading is 200; mmHg
